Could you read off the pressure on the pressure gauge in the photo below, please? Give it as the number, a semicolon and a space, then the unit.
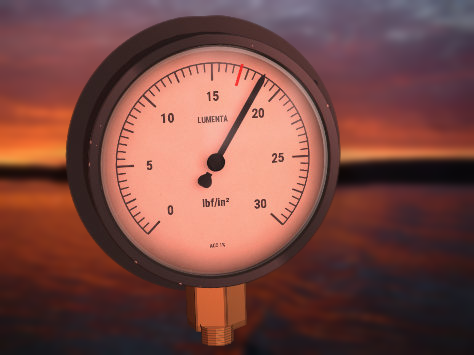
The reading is 18.5; psi
